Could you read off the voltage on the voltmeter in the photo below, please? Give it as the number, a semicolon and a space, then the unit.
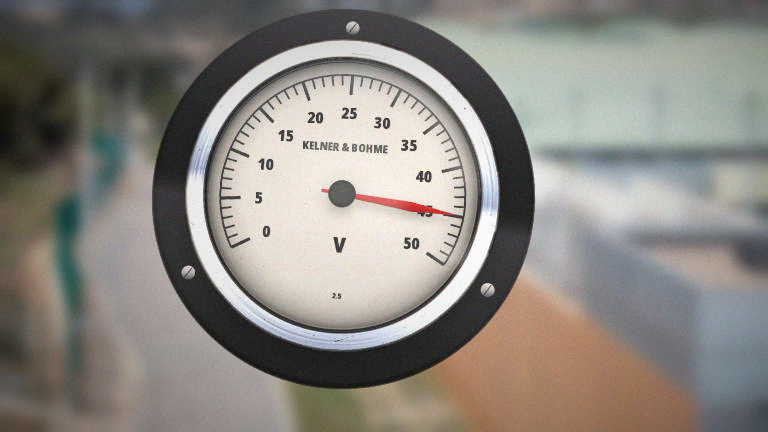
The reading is 45; V
